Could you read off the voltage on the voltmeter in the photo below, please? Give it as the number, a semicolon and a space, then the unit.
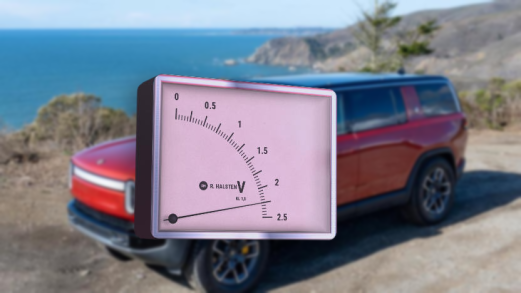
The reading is 2.25; V
